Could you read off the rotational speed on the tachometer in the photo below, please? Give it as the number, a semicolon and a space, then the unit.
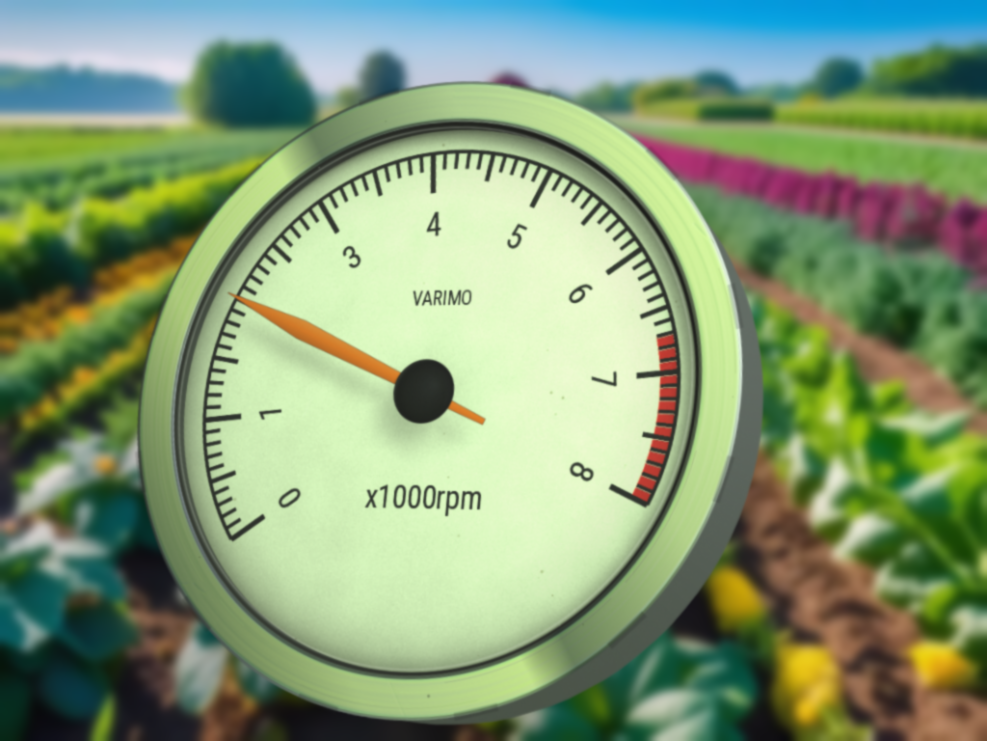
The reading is 2000; rpm
